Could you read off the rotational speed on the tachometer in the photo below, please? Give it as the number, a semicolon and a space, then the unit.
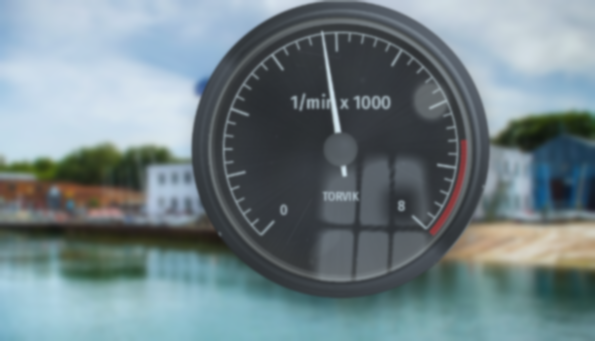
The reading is 3800; rpm
